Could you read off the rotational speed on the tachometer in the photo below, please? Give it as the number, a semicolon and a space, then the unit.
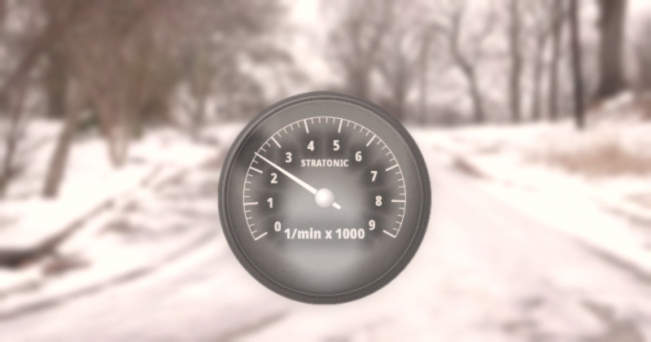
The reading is 2400; rpm
